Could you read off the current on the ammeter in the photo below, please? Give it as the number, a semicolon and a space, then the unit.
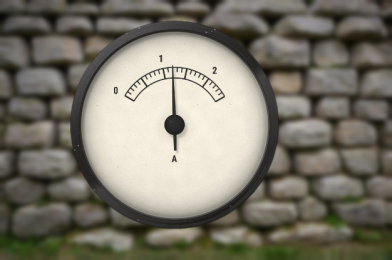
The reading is 1.2; A
